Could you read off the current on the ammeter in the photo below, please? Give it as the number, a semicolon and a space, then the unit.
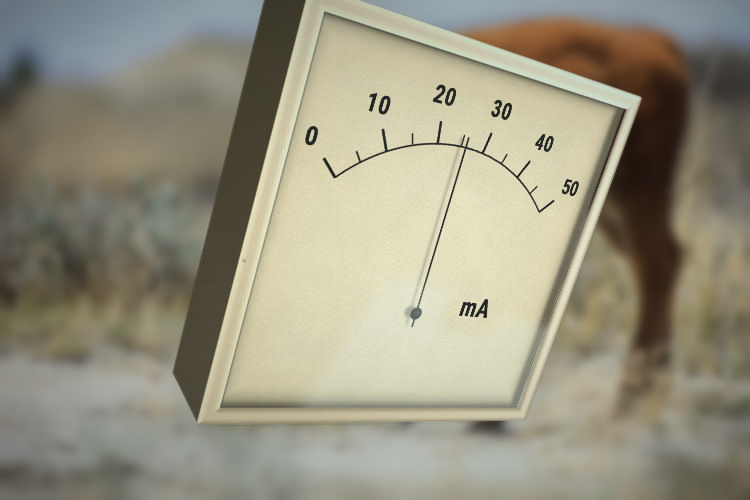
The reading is 25; mA
